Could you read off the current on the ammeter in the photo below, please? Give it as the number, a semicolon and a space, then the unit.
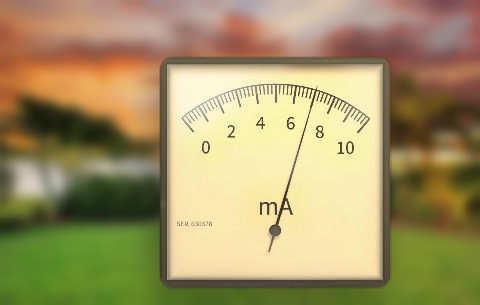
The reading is 7; mA
